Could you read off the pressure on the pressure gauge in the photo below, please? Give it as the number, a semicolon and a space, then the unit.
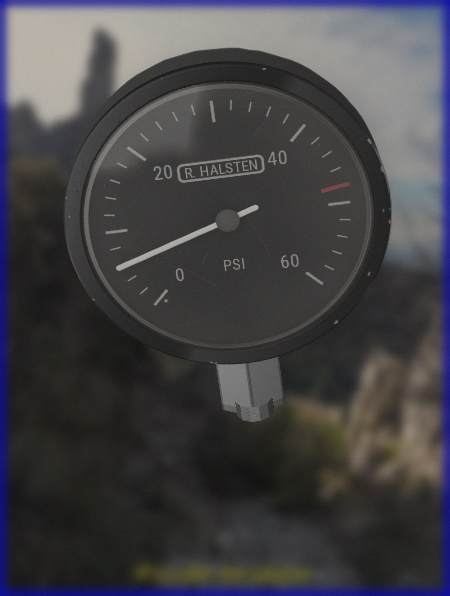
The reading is 6; psi
